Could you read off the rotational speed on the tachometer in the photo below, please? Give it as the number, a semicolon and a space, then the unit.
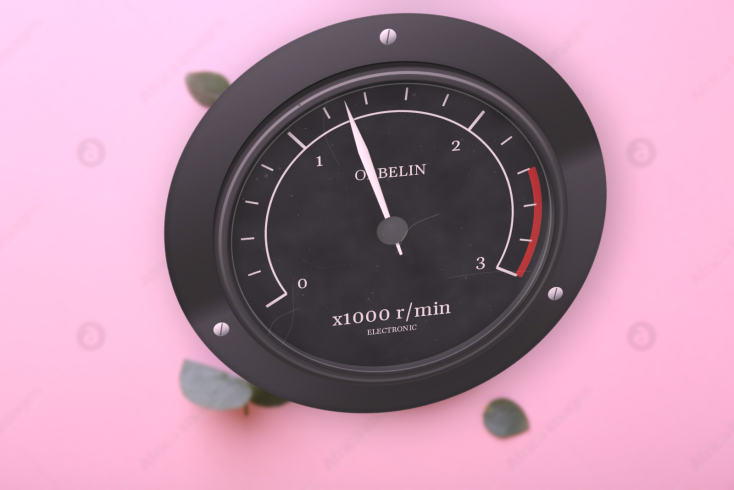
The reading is 1300; rpm
